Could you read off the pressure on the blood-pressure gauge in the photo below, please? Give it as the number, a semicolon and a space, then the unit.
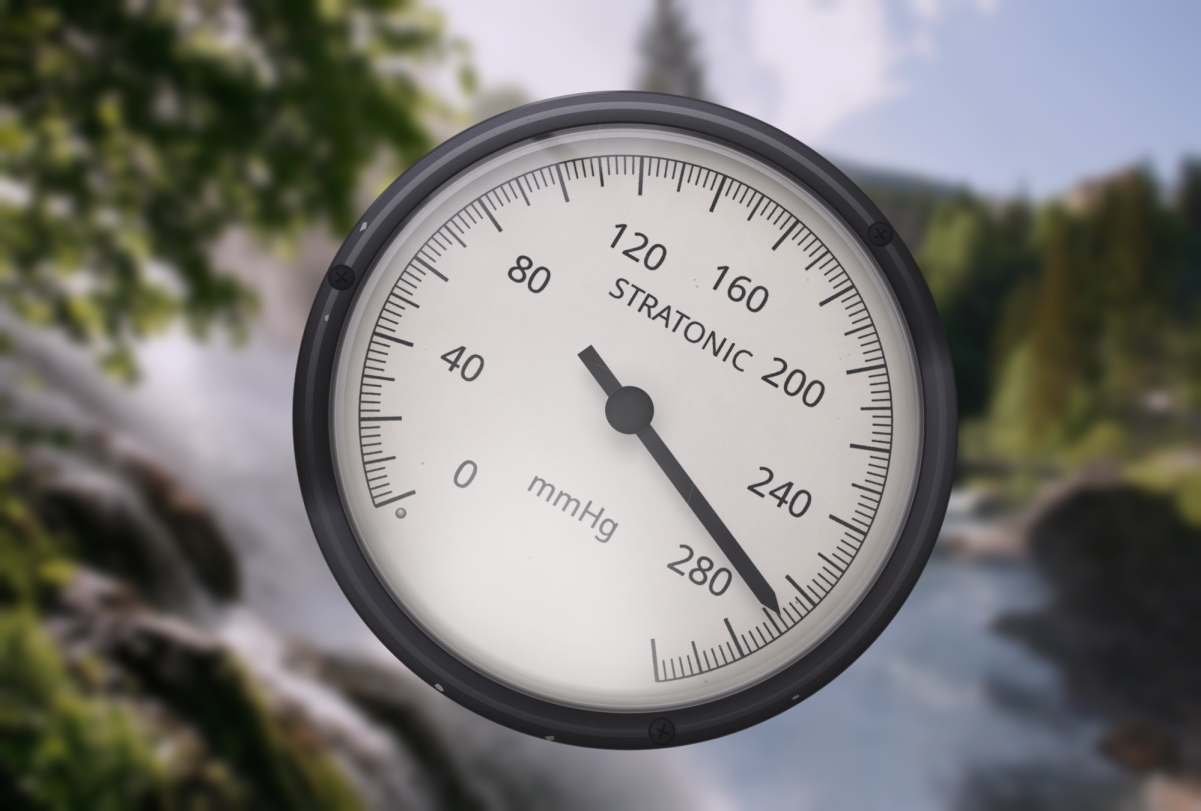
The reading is 268; mmHg
